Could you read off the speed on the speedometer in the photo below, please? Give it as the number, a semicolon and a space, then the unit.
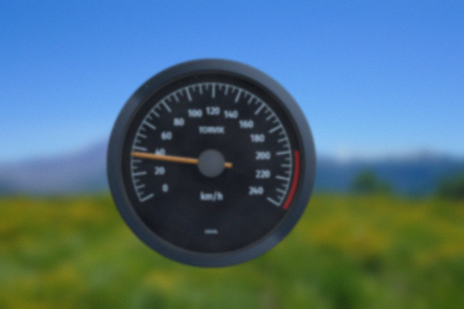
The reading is 35; km/h
